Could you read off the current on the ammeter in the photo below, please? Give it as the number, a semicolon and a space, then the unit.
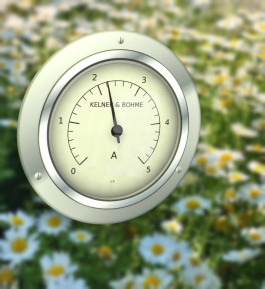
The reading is 2.2; A
